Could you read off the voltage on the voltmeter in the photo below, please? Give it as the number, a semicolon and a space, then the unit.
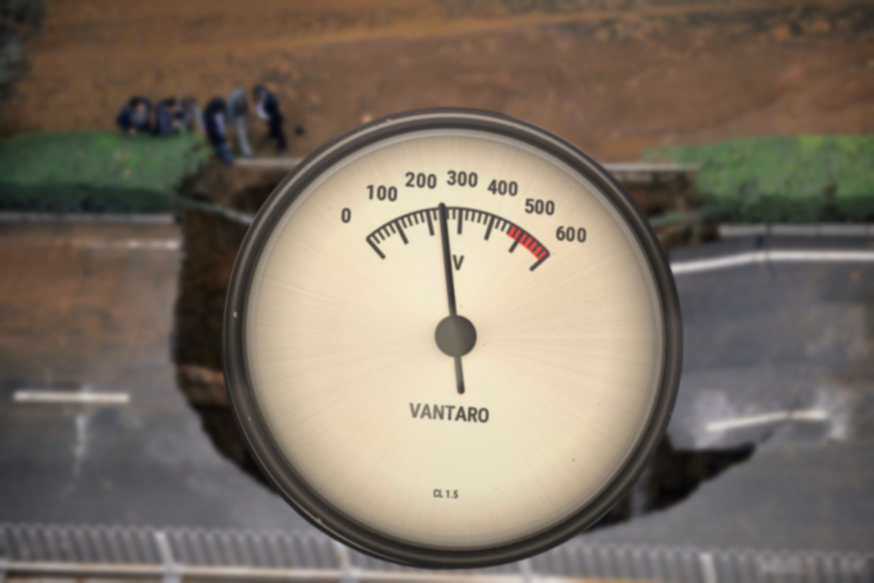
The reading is 240; V
